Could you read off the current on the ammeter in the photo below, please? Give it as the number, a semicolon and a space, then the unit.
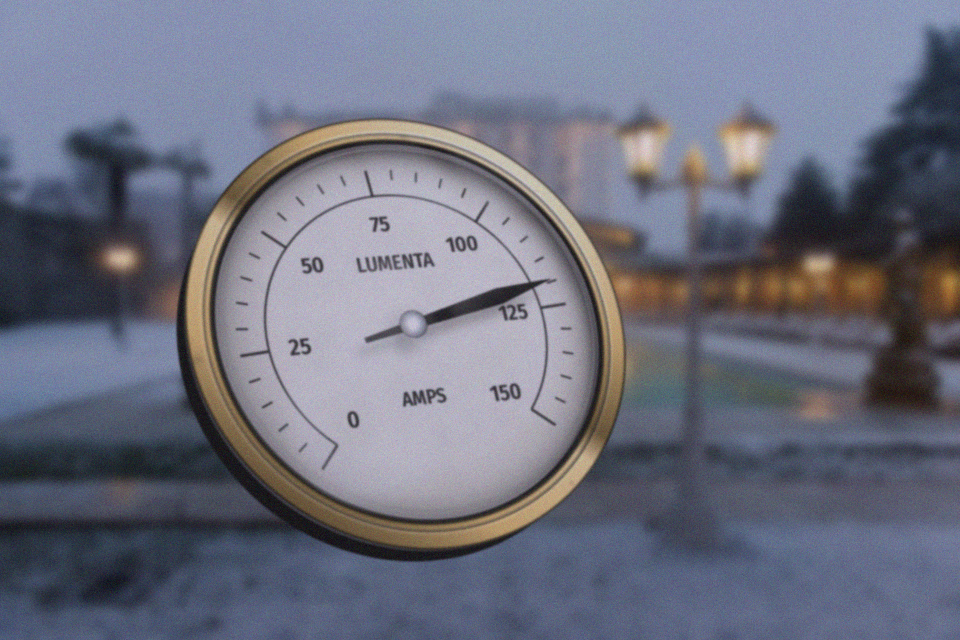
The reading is 120; A
